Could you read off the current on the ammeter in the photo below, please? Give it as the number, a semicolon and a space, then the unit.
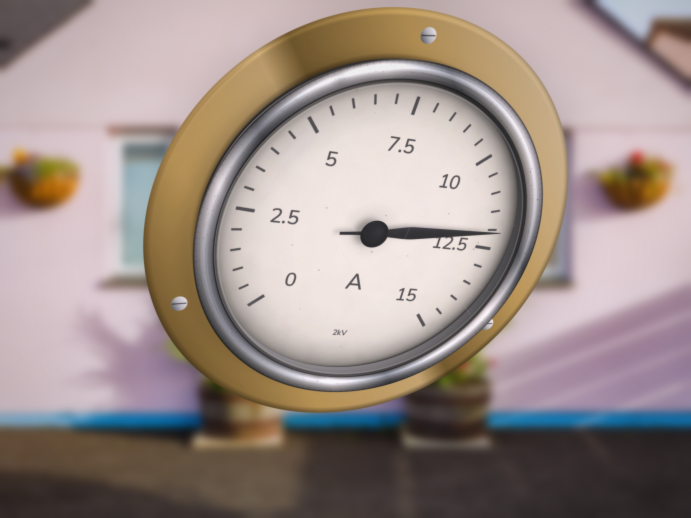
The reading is 12; A
